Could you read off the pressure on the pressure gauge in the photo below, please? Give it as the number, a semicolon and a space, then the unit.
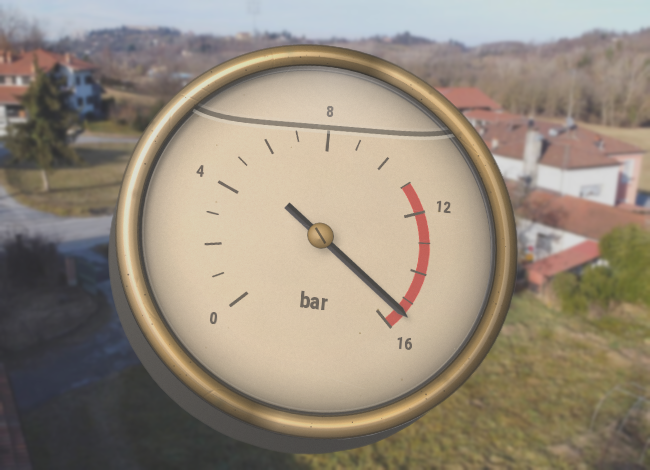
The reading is 15.5; bar
